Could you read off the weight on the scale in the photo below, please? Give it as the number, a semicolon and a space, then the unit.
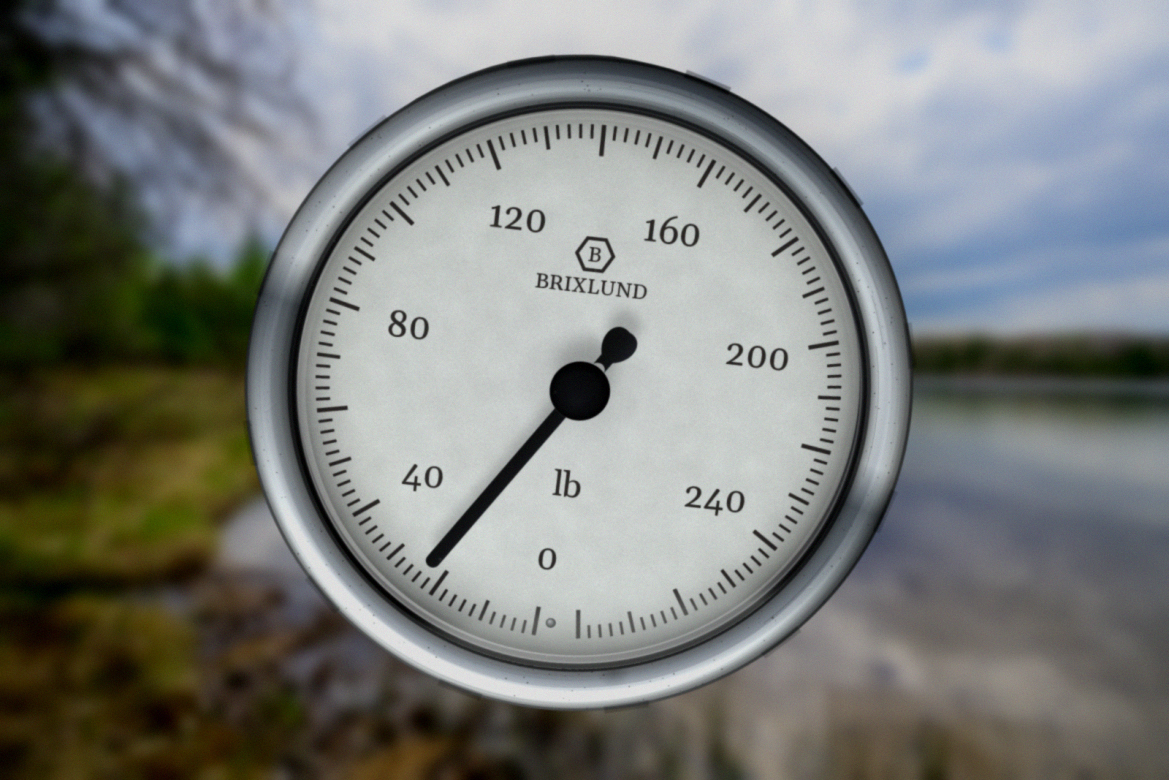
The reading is 24; lb
